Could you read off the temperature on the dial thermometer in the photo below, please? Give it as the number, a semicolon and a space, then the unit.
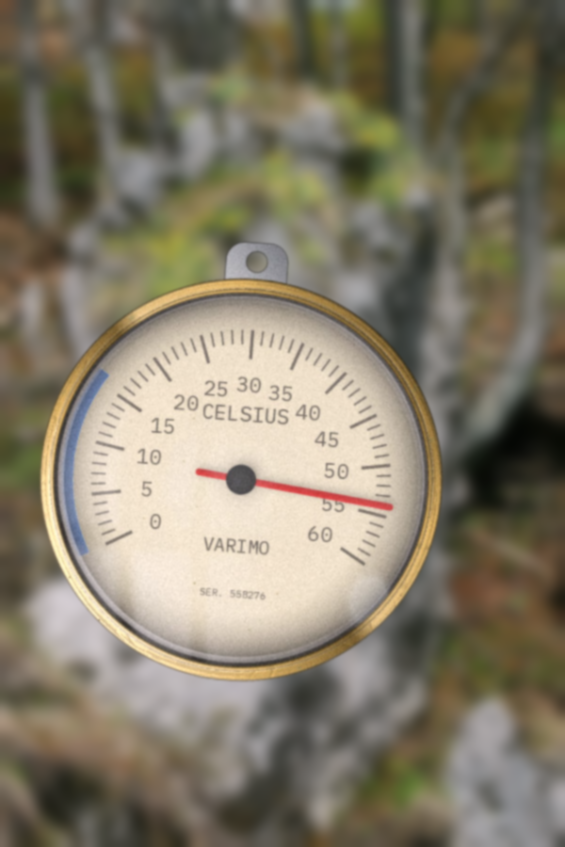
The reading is 54; °C
